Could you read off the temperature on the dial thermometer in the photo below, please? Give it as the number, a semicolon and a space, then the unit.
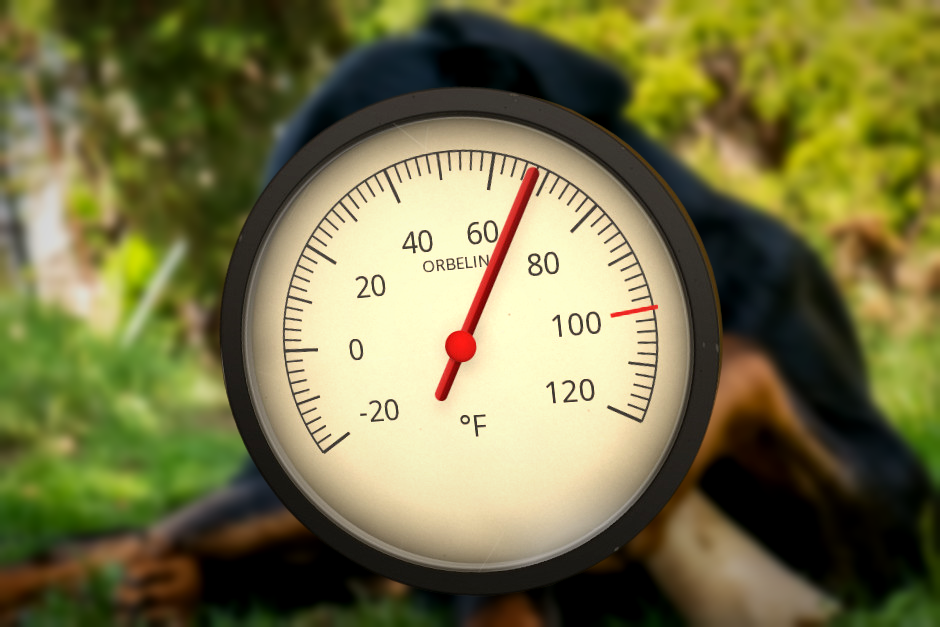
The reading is 68; °F
